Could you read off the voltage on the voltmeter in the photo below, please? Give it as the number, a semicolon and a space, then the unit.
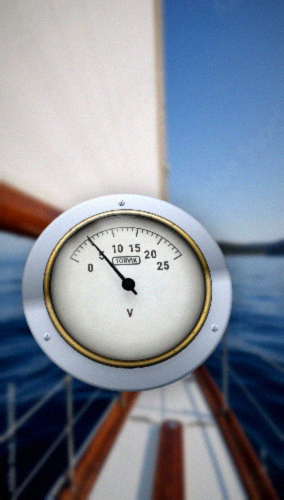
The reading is 5; V
